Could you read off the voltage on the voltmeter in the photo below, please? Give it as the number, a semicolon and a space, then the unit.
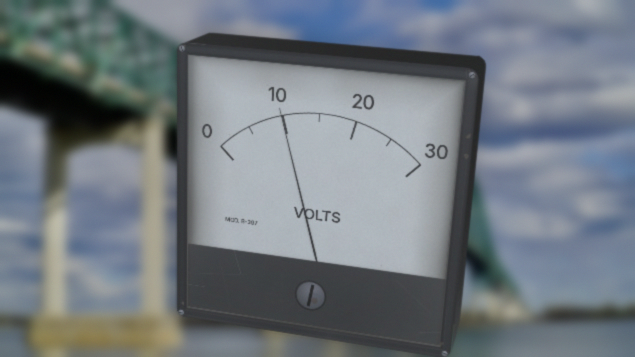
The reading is 10; V
